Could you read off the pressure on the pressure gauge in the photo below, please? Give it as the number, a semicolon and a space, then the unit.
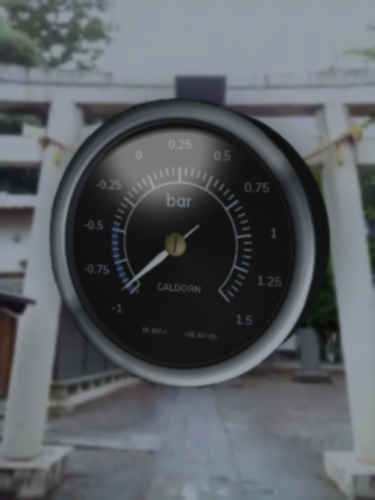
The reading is -0.95; bar
